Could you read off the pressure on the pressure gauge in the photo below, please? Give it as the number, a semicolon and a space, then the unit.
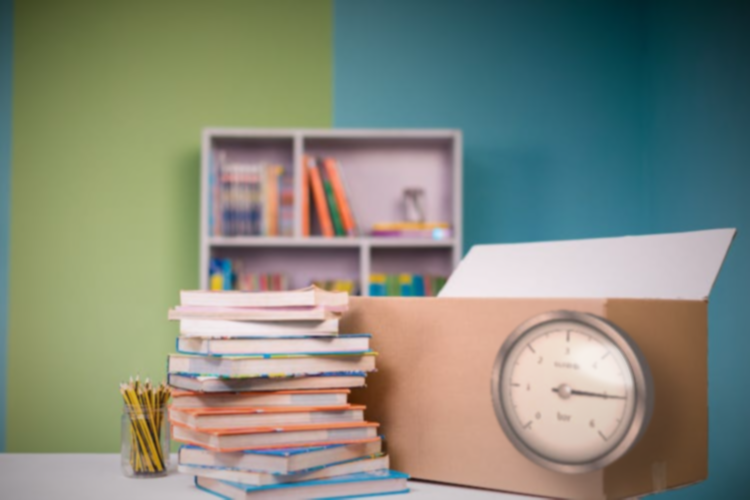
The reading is 5; bar
